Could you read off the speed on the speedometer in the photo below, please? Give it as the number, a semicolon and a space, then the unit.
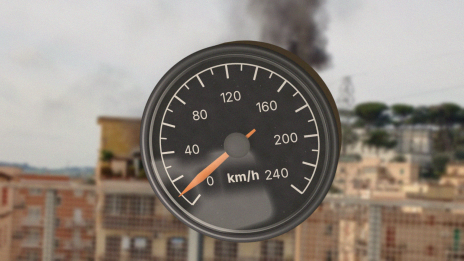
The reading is 10; km/h
